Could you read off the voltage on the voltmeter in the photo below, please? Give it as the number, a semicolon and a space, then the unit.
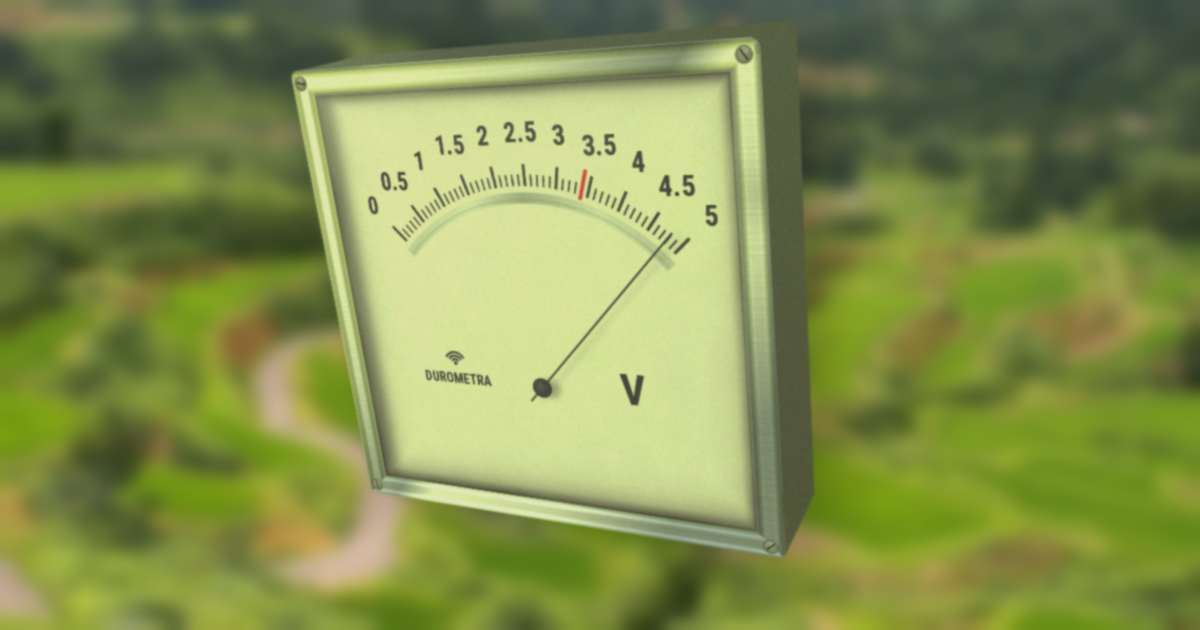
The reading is 4.8; V
